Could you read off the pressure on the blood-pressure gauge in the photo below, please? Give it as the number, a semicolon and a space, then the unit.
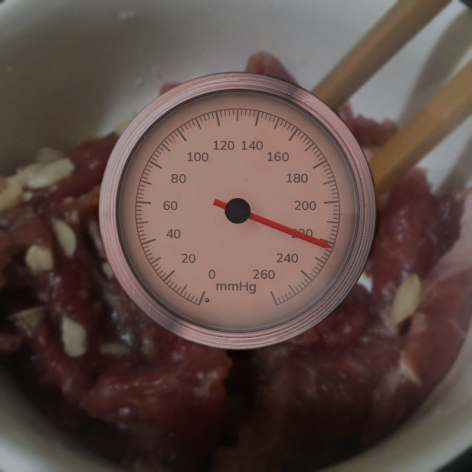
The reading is 222; mmHg
